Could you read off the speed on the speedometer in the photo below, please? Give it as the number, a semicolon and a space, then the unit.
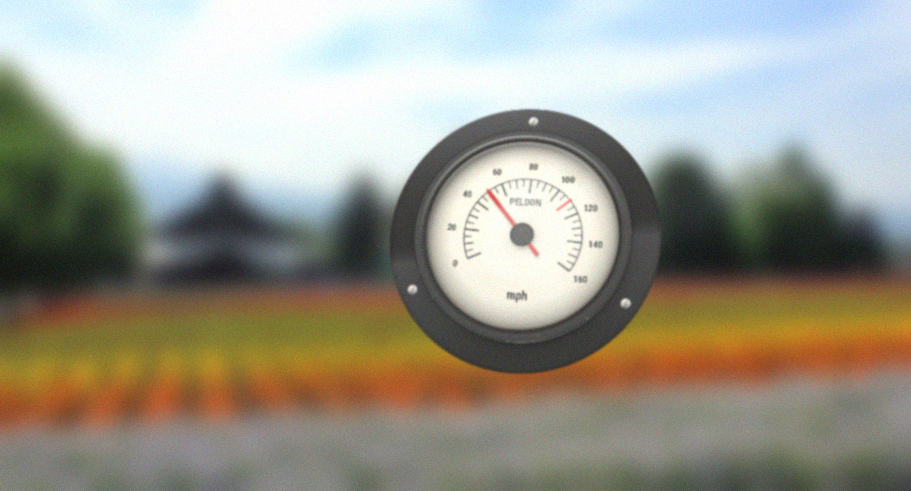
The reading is 50; mph
